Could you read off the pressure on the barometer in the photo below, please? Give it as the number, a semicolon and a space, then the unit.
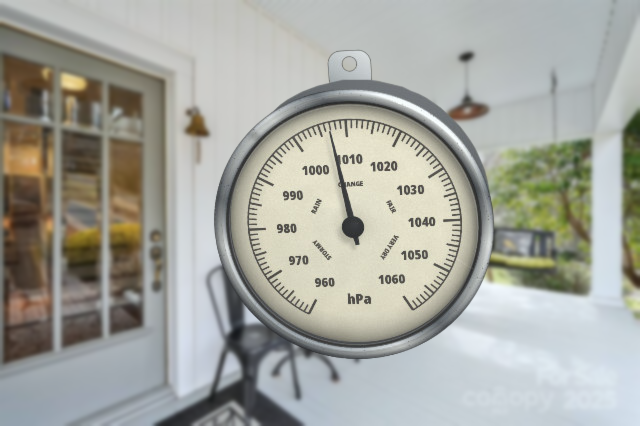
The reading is 1007; hPa
